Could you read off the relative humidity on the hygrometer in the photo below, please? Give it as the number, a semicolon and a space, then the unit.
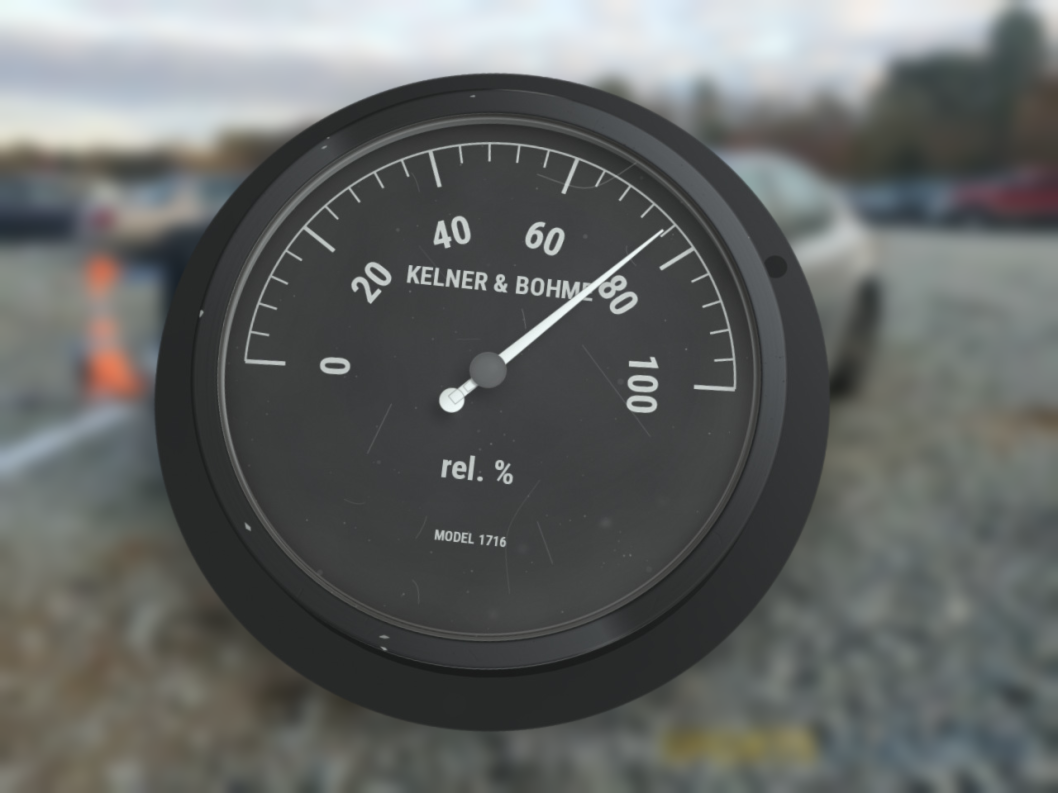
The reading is 76; %
